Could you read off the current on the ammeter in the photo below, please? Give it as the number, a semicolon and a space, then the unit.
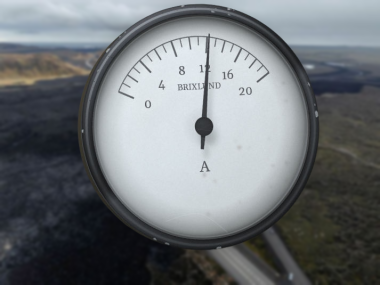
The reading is 12; A
